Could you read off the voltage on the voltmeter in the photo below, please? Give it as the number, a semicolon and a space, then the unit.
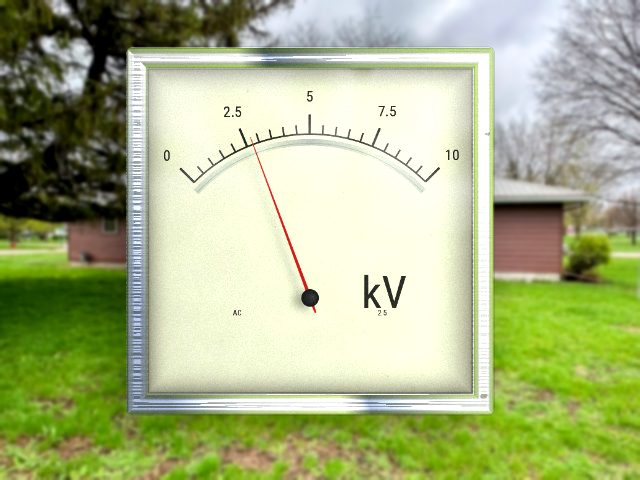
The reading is 2.75; kV
